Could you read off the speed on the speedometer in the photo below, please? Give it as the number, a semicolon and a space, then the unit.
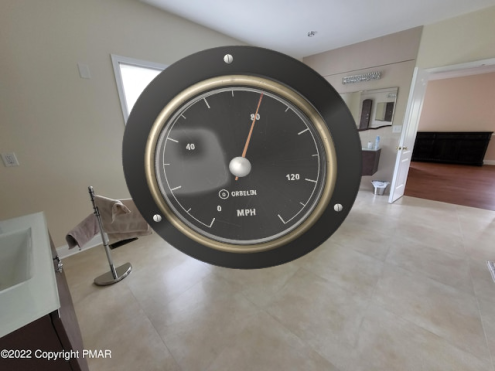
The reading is 80; mph
